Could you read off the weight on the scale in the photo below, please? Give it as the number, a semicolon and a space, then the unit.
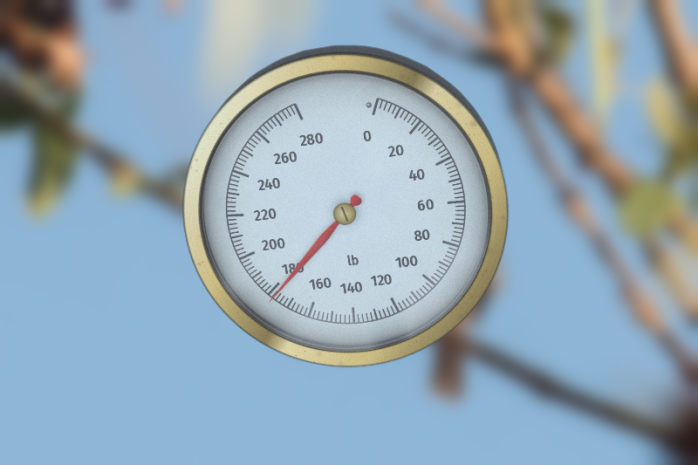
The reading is 178; lb
